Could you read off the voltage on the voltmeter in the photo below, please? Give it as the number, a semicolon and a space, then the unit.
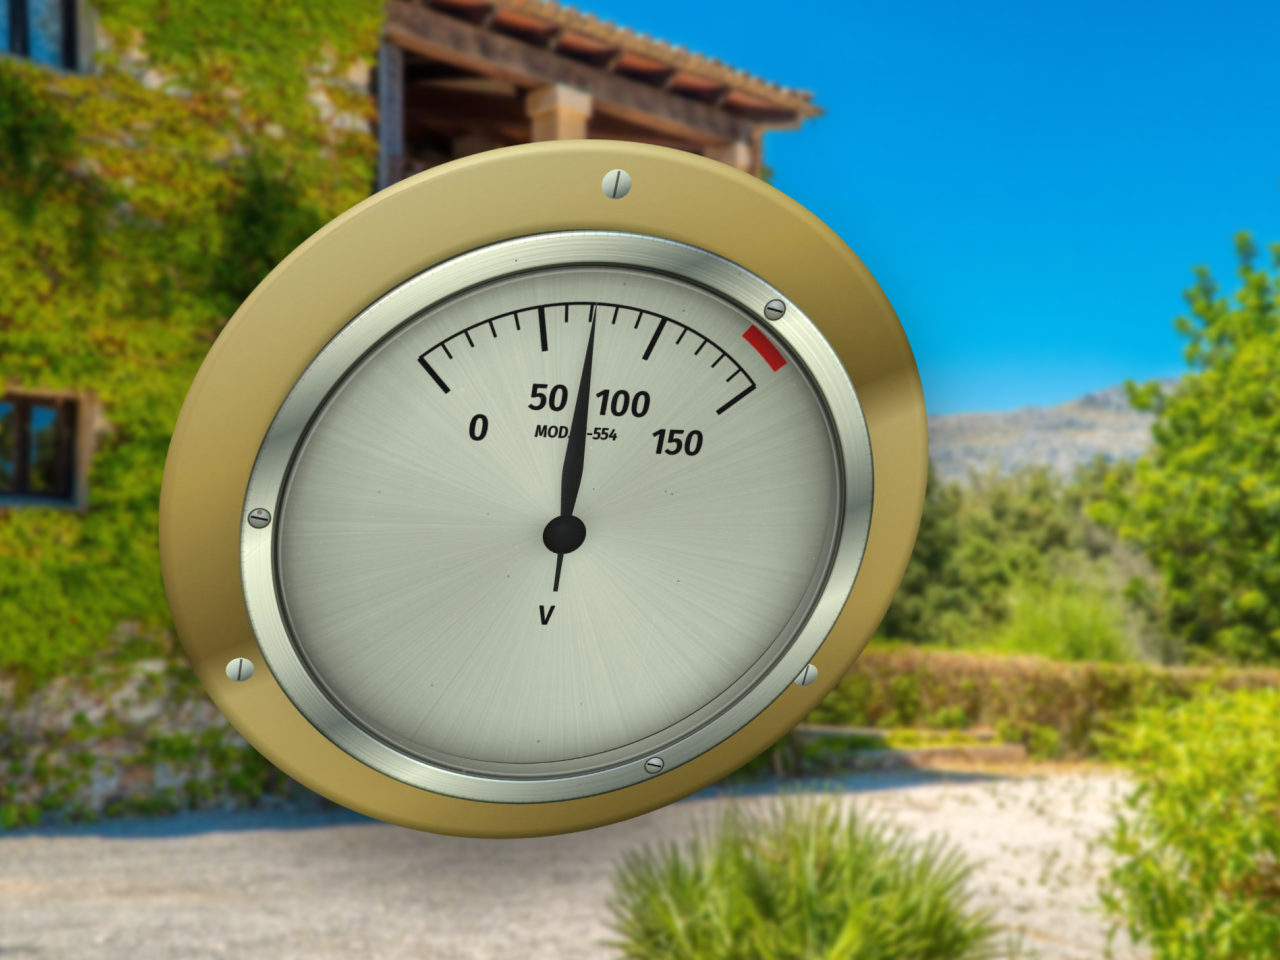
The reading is 70; V
